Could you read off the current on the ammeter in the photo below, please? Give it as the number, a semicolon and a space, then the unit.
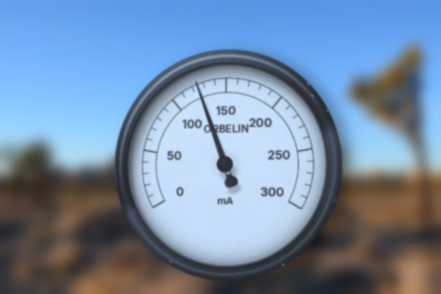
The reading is 125; mA
